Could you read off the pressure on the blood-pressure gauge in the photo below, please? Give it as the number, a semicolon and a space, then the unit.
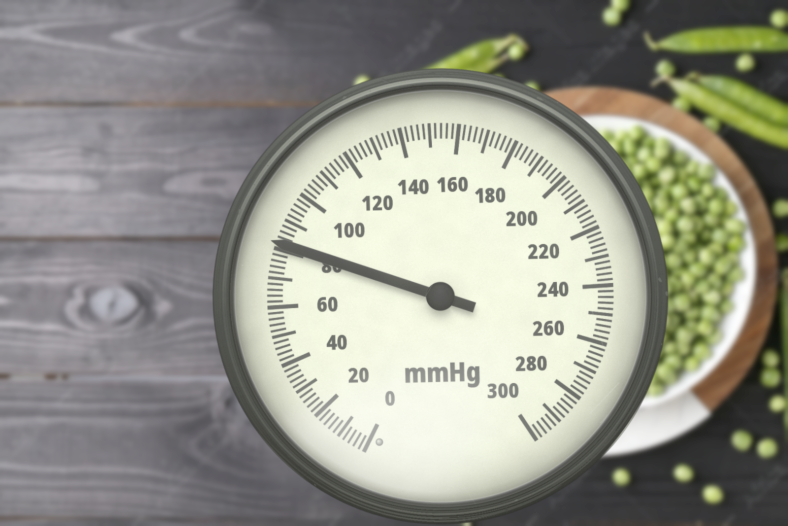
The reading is 82; mmHg
